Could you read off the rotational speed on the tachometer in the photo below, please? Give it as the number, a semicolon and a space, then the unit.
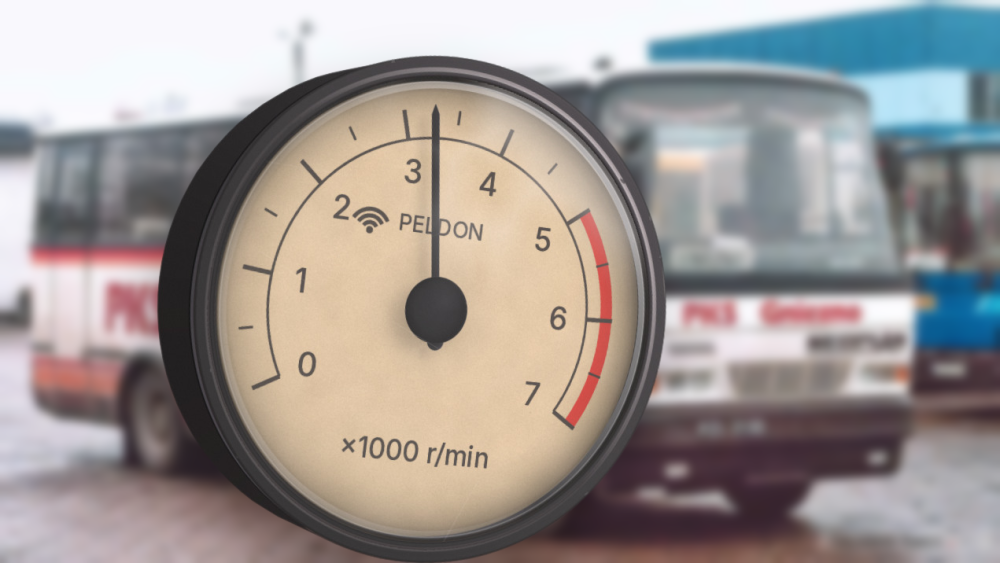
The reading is 3250; rpm
